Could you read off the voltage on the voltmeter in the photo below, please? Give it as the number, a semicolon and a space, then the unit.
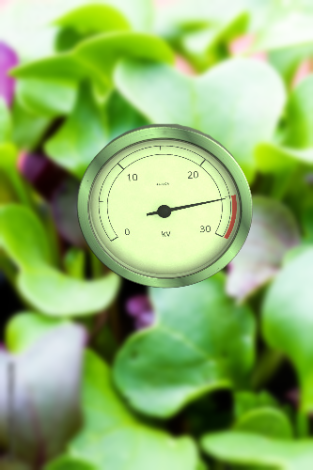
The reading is 25; kV
